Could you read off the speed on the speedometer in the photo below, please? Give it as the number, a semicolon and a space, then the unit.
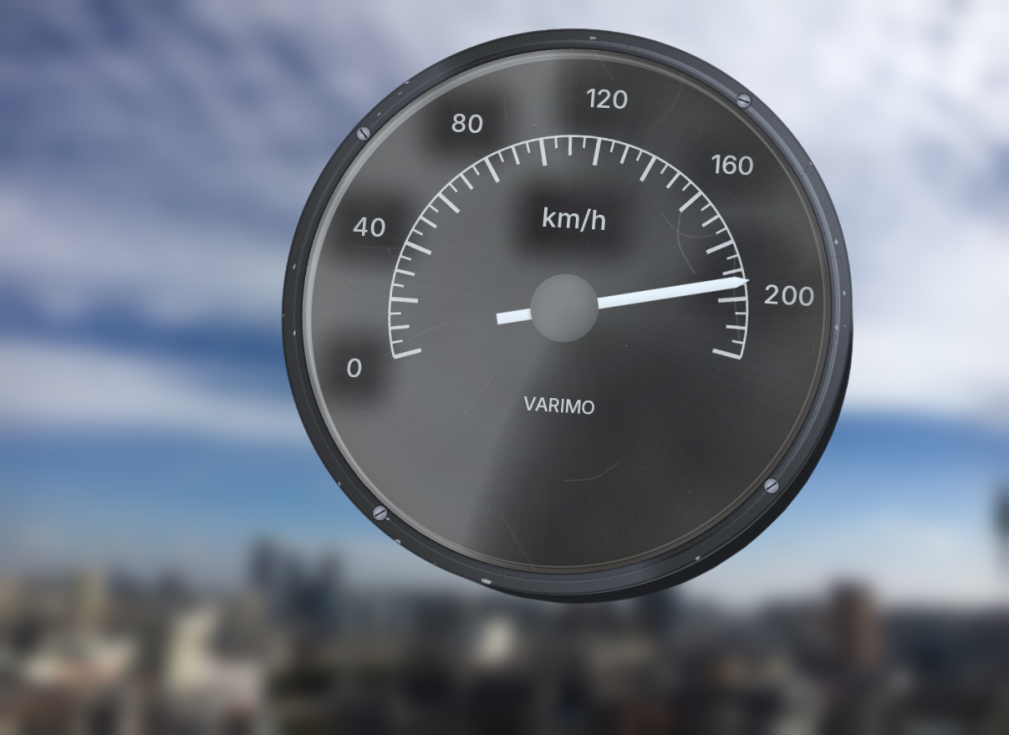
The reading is 195; km/h
